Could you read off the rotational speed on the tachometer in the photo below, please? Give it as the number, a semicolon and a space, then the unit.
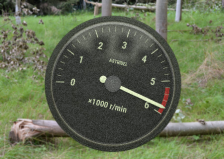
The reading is 5800; rpm
